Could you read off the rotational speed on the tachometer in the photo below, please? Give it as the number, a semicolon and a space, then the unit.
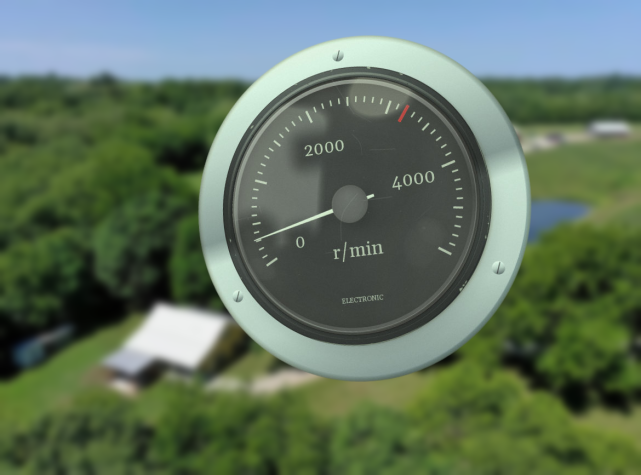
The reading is 300; rpm
